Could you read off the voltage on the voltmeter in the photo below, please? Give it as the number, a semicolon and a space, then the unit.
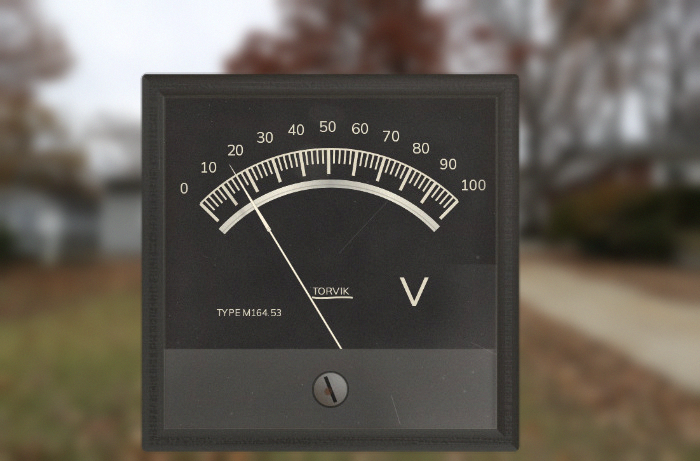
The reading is 16; V
